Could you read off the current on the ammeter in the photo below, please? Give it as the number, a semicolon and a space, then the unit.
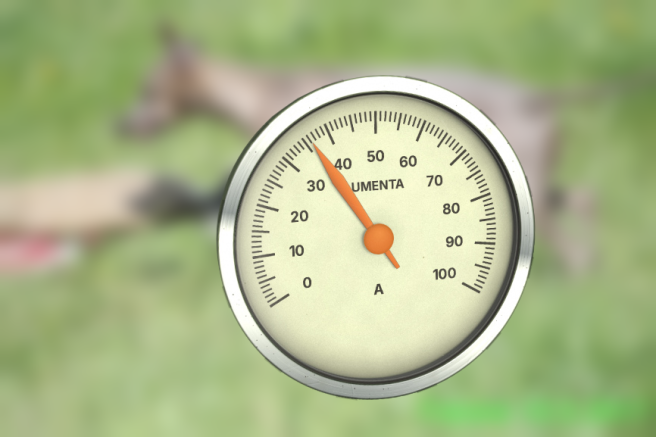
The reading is 36; A
